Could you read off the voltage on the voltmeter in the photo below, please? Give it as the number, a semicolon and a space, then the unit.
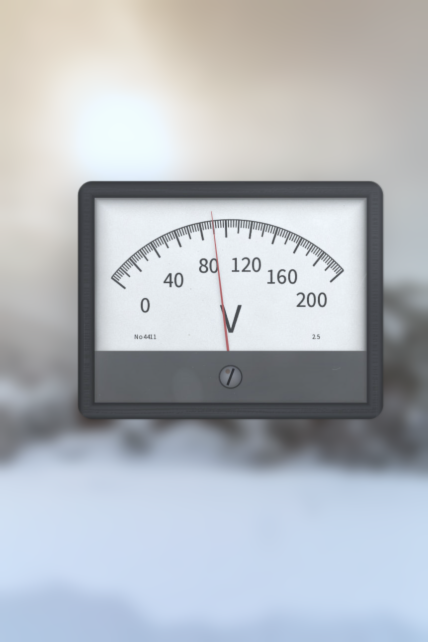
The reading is 90; V
